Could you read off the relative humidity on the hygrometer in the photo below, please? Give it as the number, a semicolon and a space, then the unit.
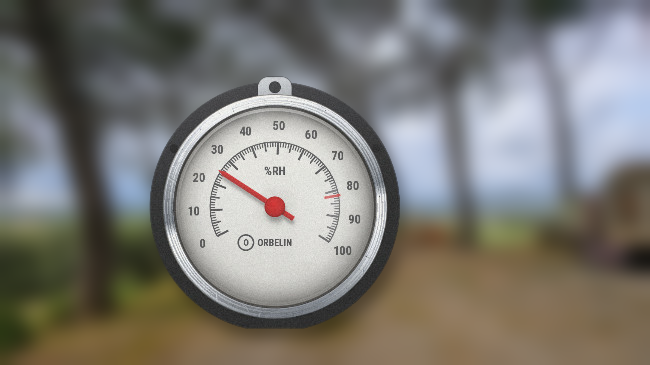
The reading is 25; %
